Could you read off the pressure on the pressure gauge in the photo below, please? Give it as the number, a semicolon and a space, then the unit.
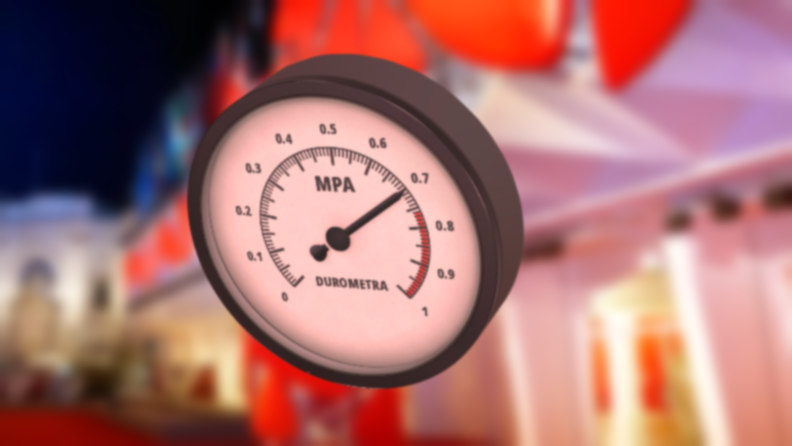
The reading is 0.7; MPa
